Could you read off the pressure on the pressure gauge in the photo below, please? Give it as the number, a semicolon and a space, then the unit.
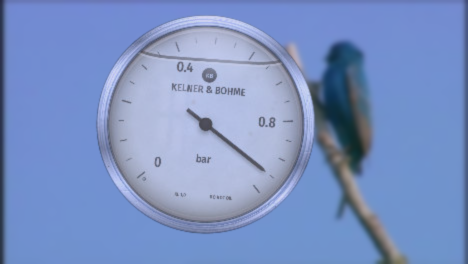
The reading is 0.95; bar
